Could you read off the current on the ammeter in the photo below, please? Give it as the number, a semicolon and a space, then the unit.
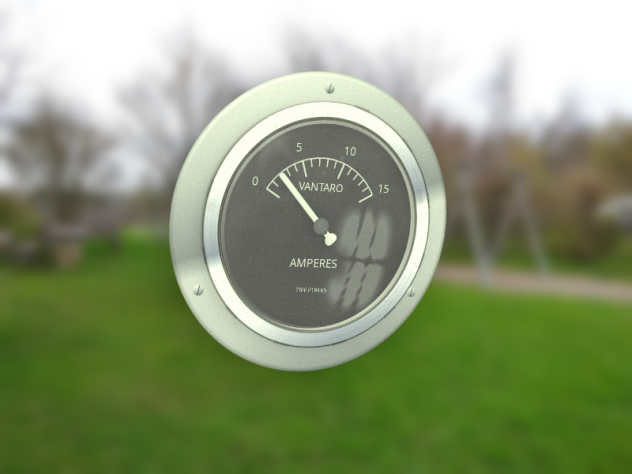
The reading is 2; A
